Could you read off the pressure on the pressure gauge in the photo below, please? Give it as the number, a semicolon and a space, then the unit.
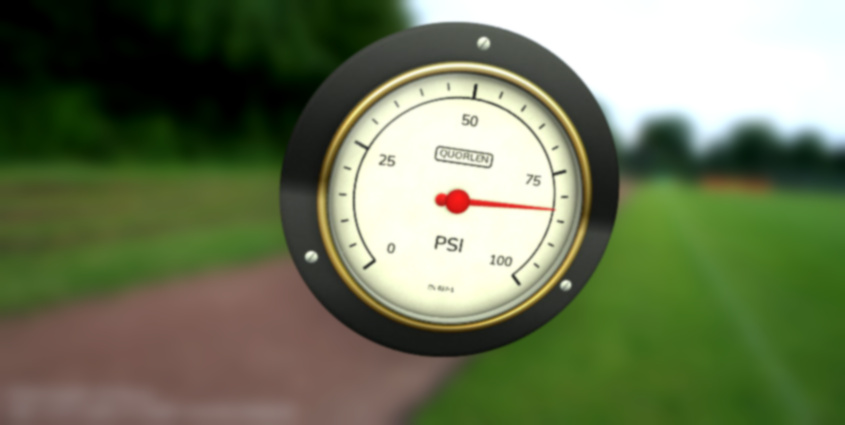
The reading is 82.5; psi
